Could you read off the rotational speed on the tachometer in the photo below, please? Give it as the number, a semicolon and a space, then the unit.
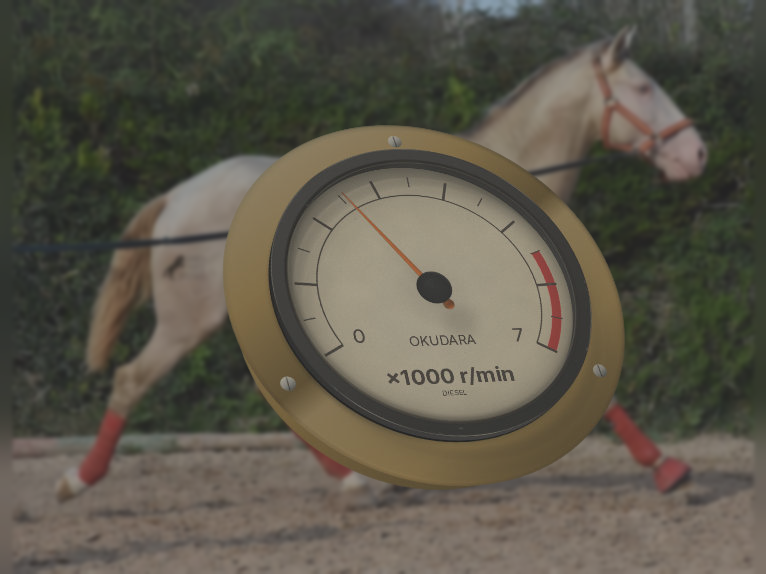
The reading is 2500; rpm
